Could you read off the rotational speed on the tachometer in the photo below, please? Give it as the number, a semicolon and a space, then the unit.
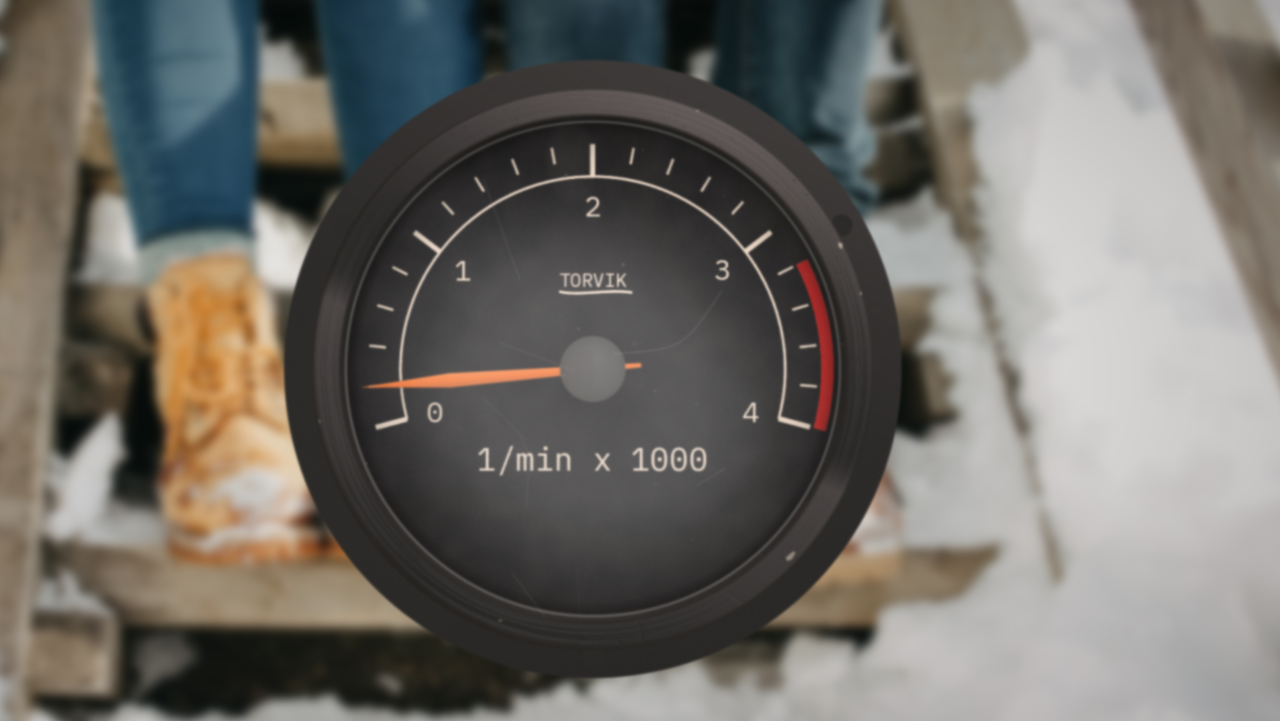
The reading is 200; rpm
